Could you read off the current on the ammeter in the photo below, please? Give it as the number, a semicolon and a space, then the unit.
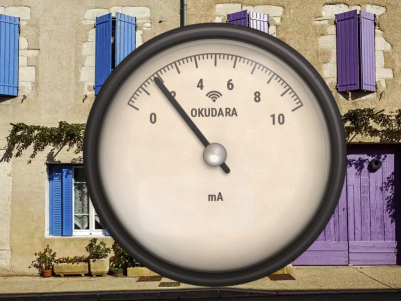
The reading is 1.8; mA
